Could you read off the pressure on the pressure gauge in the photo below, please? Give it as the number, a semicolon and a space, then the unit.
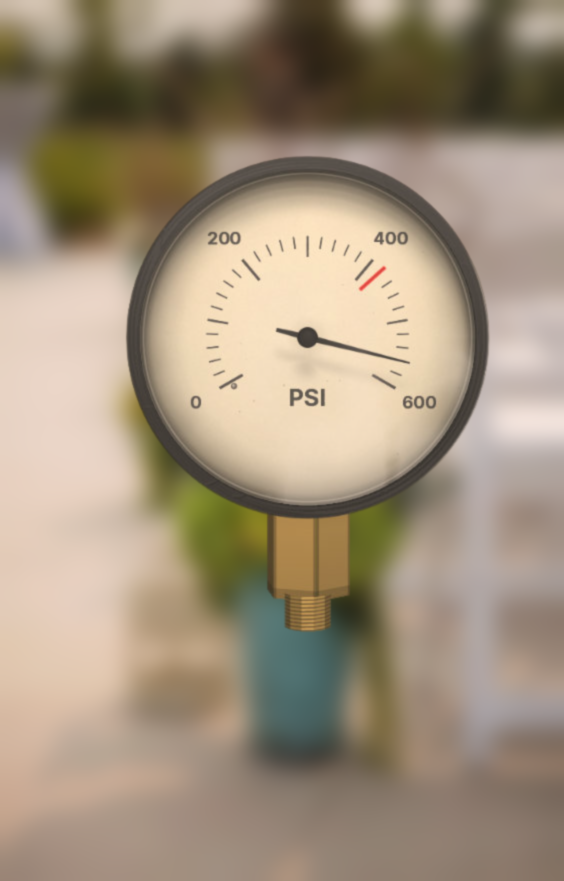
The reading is 560; psi
